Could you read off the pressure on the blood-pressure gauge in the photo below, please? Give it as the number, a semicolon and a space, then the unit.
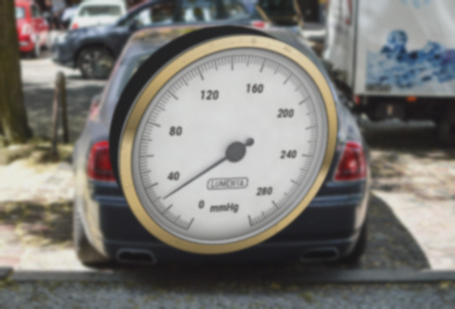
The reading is 30; mmHg
